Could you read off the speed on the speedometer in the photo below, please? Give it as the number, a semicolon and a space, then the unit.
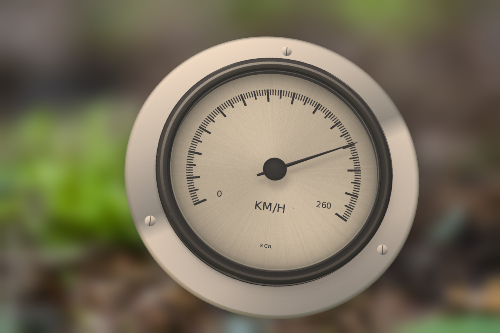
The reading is 200; km/h
